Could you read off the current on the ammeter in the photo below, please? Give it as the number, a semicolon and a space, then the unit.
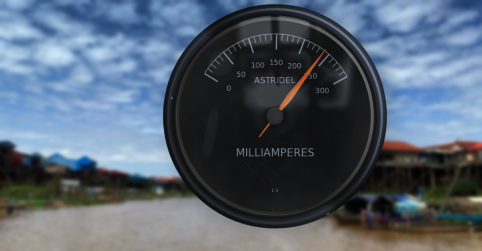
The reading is 240; mA
